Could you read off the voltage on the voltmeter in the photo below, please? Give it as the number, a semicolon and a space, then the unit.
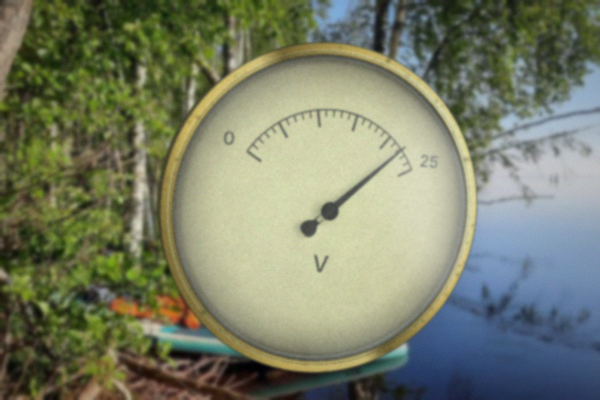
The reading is 22; V
